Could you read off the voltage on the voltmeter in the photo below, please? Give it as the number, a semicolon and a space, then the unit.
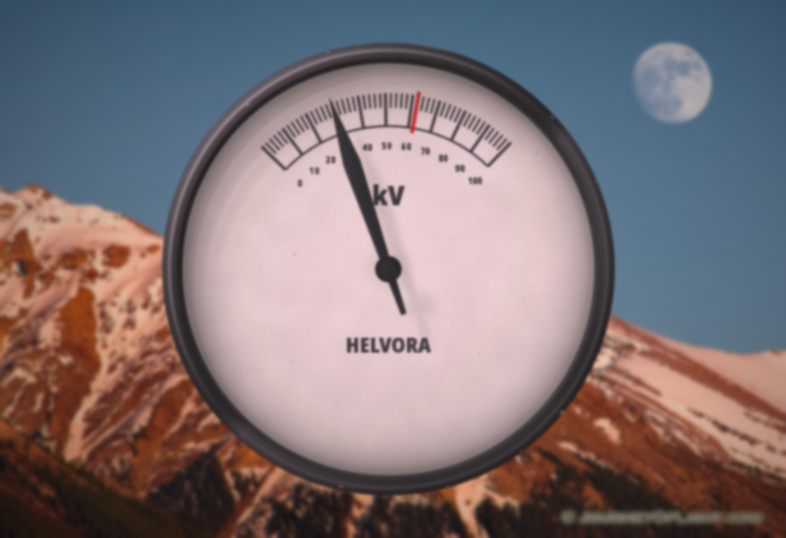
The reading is 30; kV
